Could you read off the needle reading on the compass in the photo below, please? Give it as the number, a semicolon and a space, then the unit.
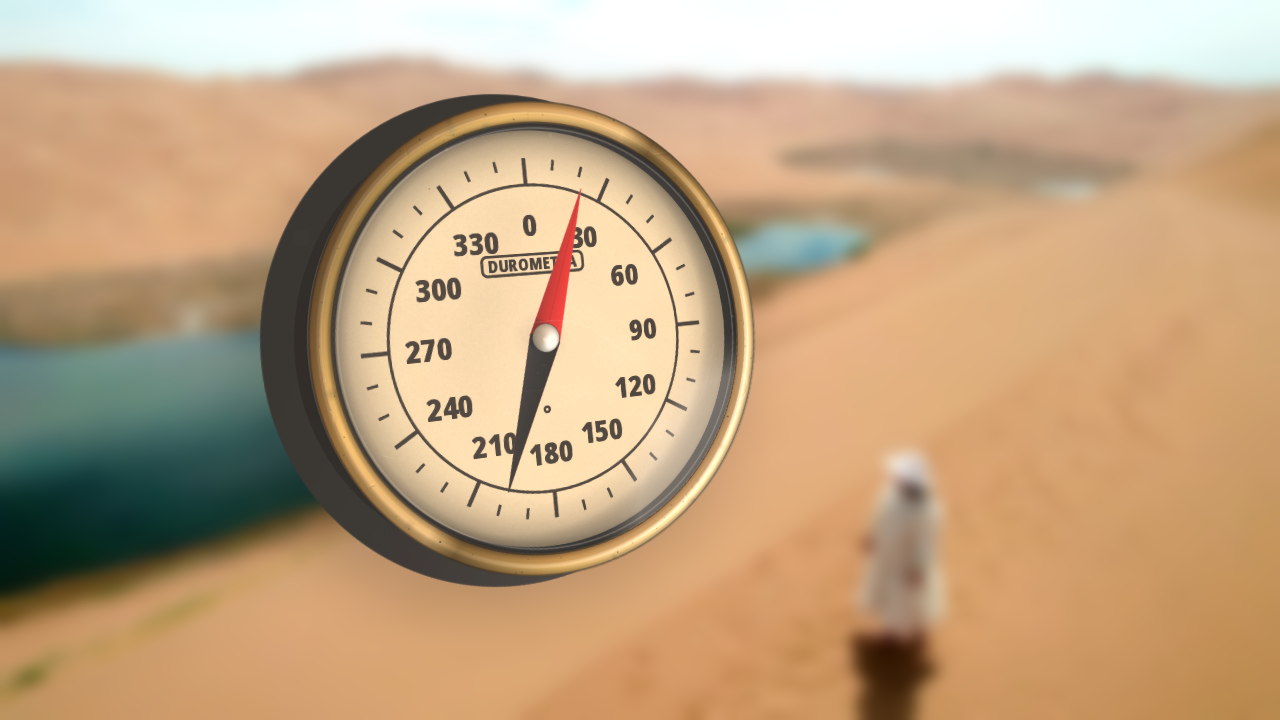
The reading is 20; °
